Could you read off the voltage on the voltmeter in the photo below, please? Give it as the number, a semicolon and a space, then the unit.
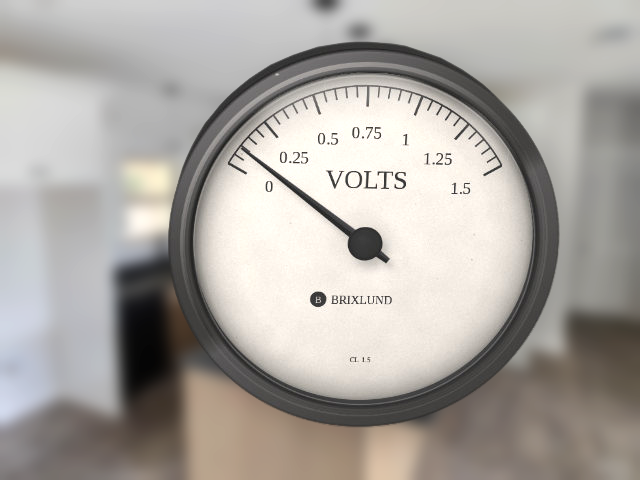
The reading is 0.1; V
